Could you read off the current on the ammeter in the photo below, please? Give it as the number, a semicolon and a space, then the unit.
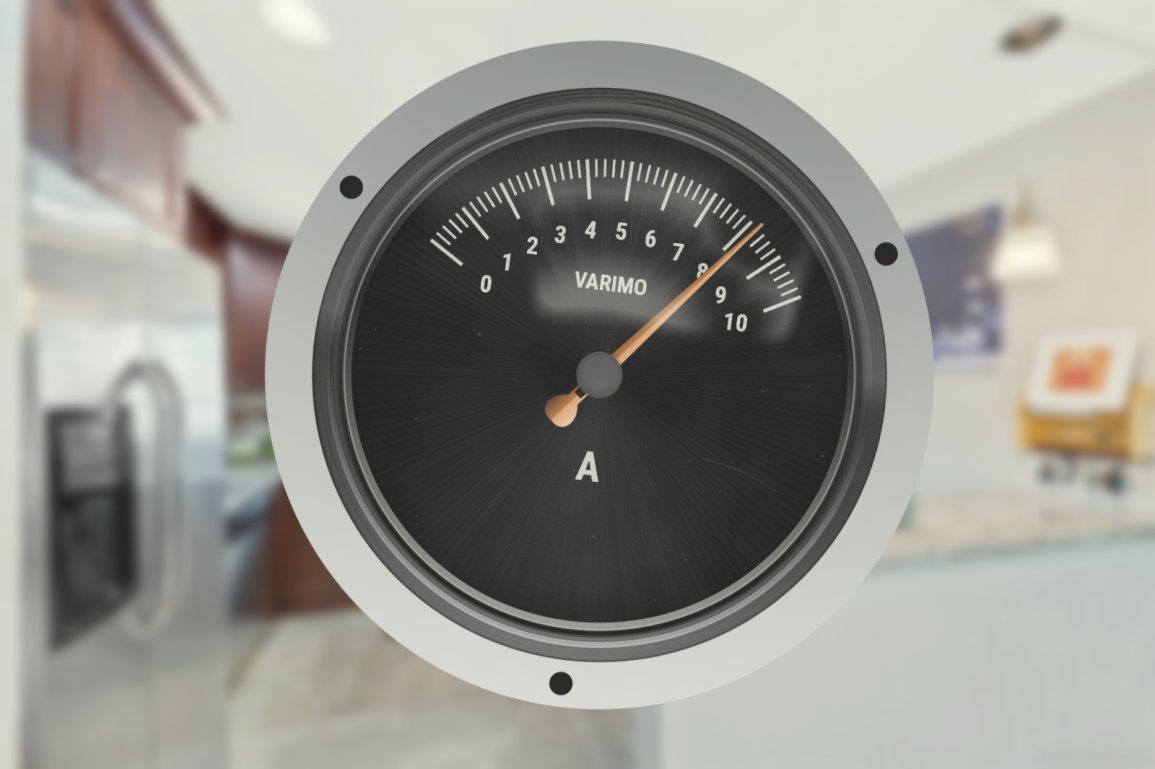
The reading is 8.2; A
